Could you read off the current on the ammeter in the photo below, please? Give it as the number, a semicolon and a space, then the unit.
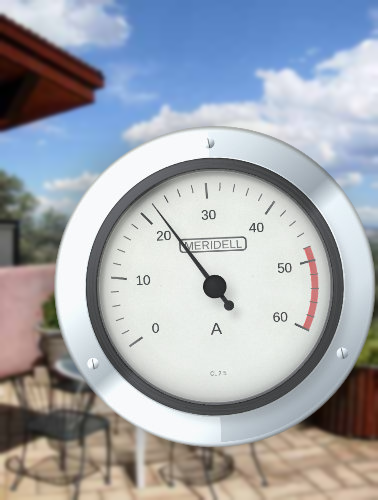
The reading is 22; A
